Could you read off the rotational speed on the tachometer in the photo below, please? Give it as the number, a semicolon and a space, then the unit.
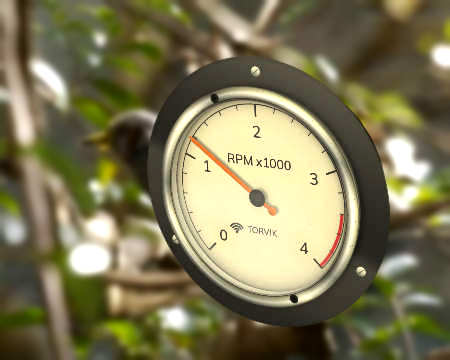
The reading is 1200; rpm
